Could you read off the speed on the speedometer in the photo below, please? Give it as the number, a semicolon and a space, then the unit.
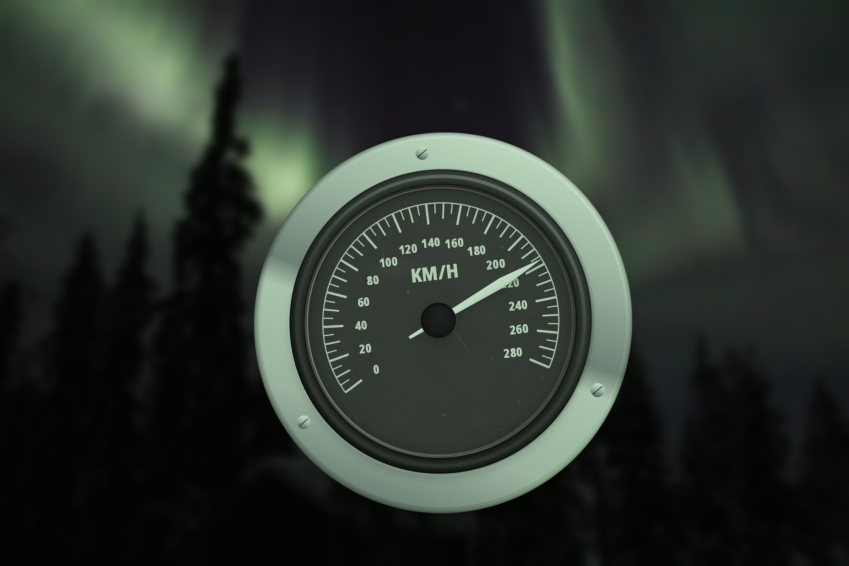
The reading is 217.5; km/h
